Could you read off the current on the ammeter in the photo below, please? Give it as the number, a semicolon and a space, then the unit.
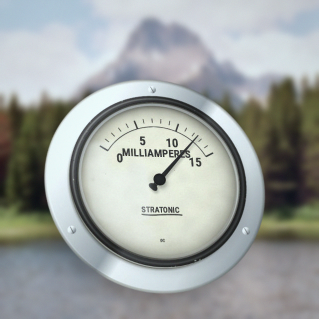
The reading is 12.5; mA
